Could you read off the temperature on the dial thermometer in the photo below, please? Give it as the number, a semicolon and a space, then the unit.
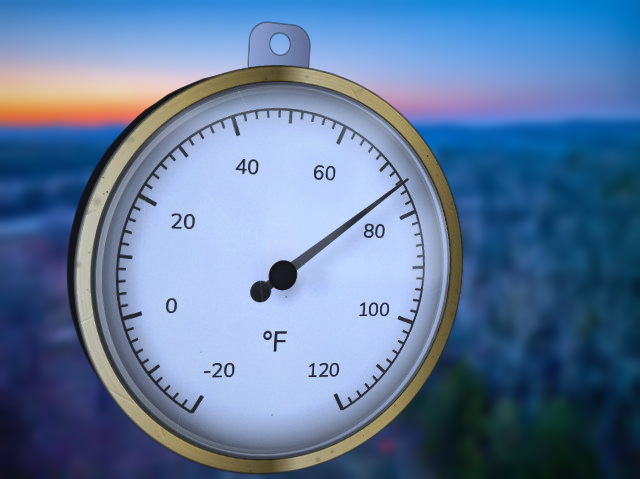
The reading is 74; °F
